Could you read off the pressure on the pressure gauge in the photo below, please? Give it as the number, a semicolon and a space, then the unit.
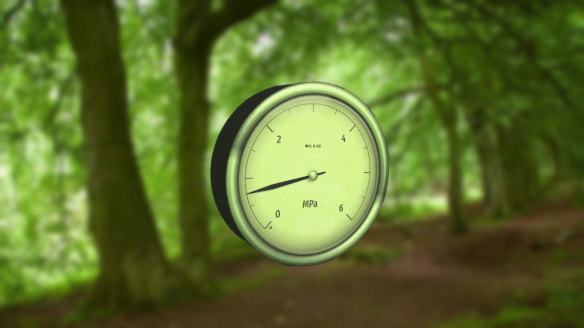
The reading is 0.75; MPa
